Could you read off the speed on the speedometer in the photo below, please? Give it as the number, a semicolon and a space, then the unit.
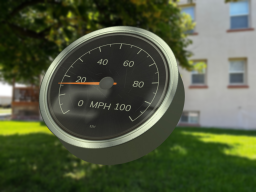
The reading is 15; mph
